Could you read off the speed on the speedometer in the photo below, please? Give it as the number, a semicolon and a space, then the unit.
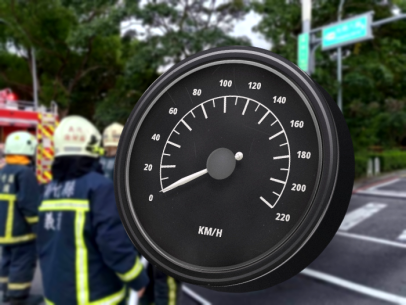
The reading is 0; km/h
